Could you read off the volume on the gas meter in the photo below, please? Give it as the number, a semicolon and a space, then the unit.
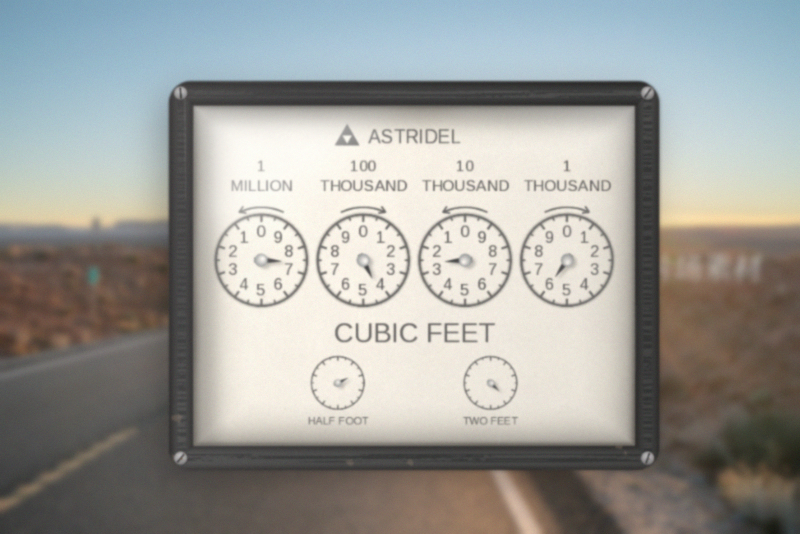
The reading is 742600; ft³
